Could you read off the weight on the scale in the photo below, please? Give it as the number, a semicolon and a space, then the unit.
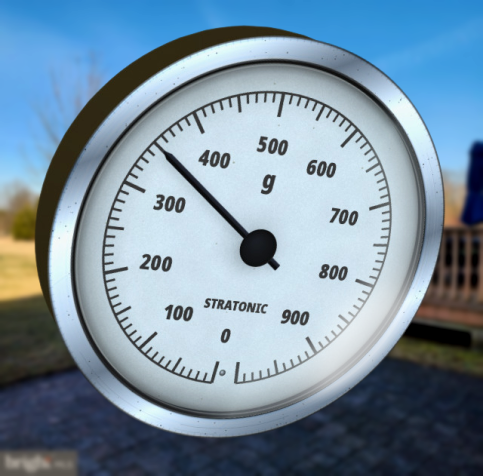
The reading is 350; g
